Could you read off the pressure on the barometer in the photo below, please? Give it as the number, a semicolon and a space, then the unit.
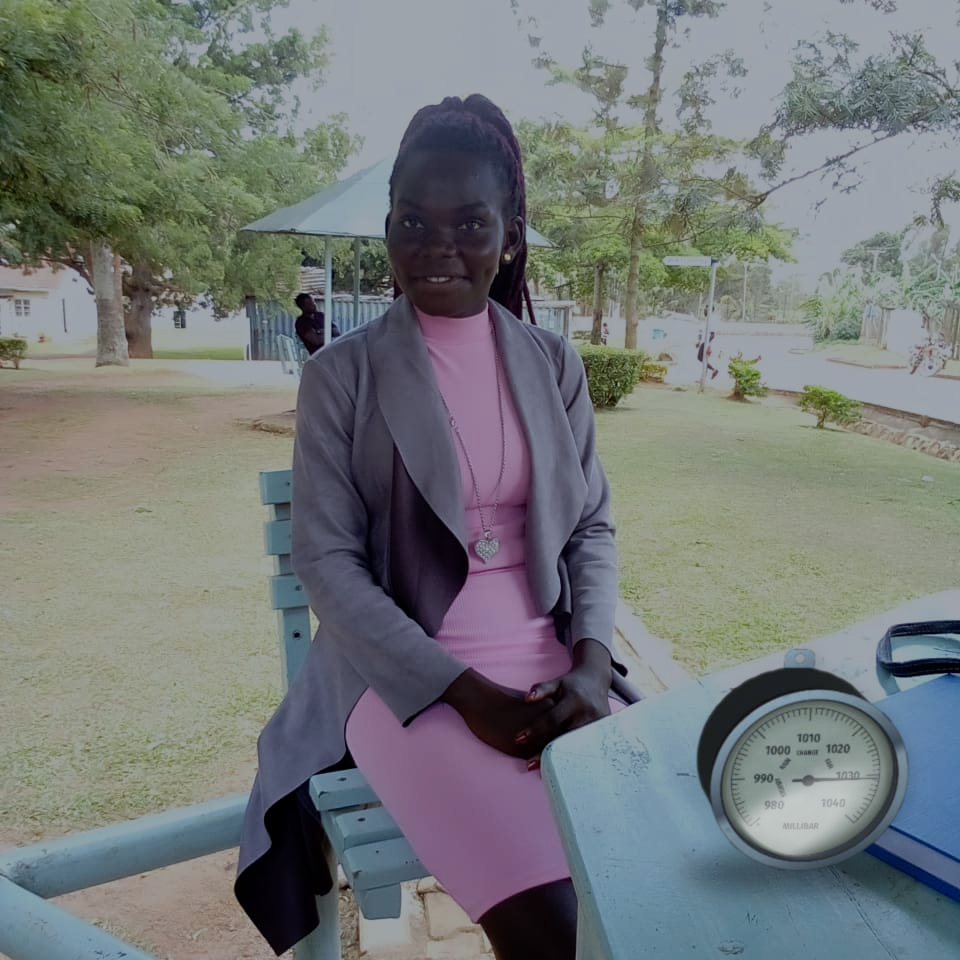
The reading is 1030; mbar
